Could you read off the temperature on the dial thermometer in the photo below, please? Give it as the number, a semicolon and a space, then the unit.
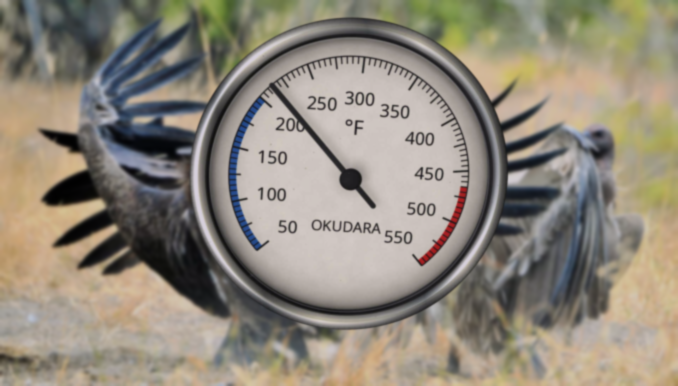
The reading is 215; °F
